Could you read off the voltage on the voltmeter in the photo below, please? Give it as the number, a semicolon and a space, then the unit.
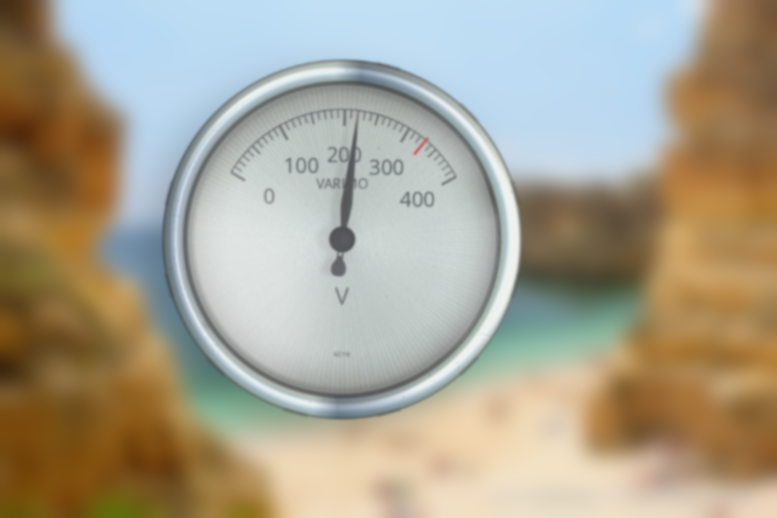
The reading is 220; V
